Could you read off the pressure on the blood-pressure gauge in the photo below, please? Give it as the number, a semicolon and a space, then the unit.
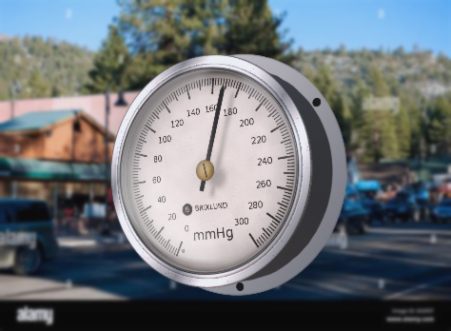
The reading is 170; mmHg
